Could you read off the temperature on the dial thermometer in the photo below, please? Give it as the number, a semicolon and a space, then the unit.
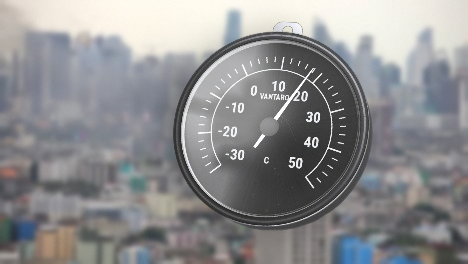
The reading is 18; °C
